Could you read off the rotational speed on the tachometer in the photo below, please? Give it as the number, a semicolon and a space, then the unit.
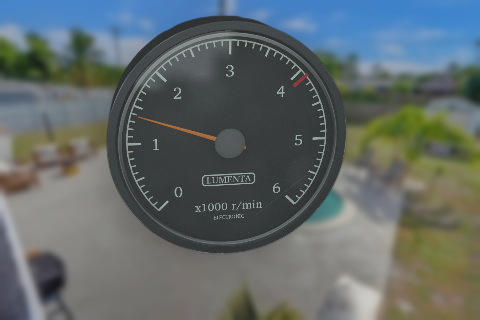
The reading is 1400; rpm
